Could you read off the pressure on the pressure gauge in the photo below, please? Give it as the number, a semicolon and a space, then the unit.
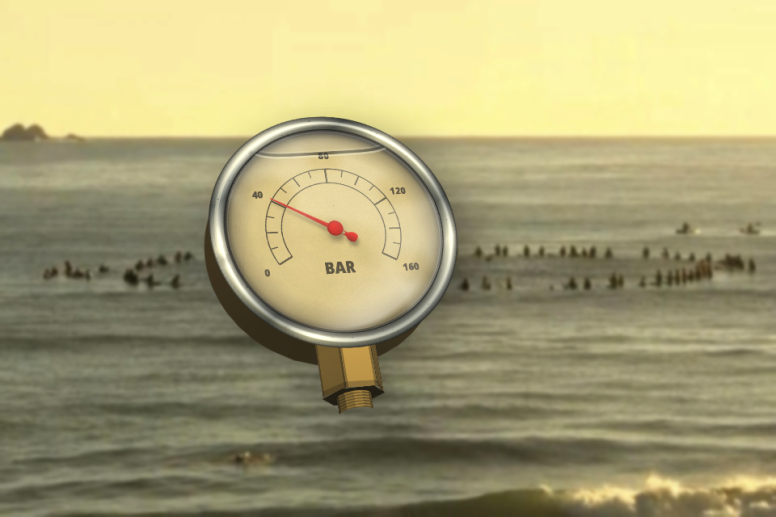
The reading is 40; bar
